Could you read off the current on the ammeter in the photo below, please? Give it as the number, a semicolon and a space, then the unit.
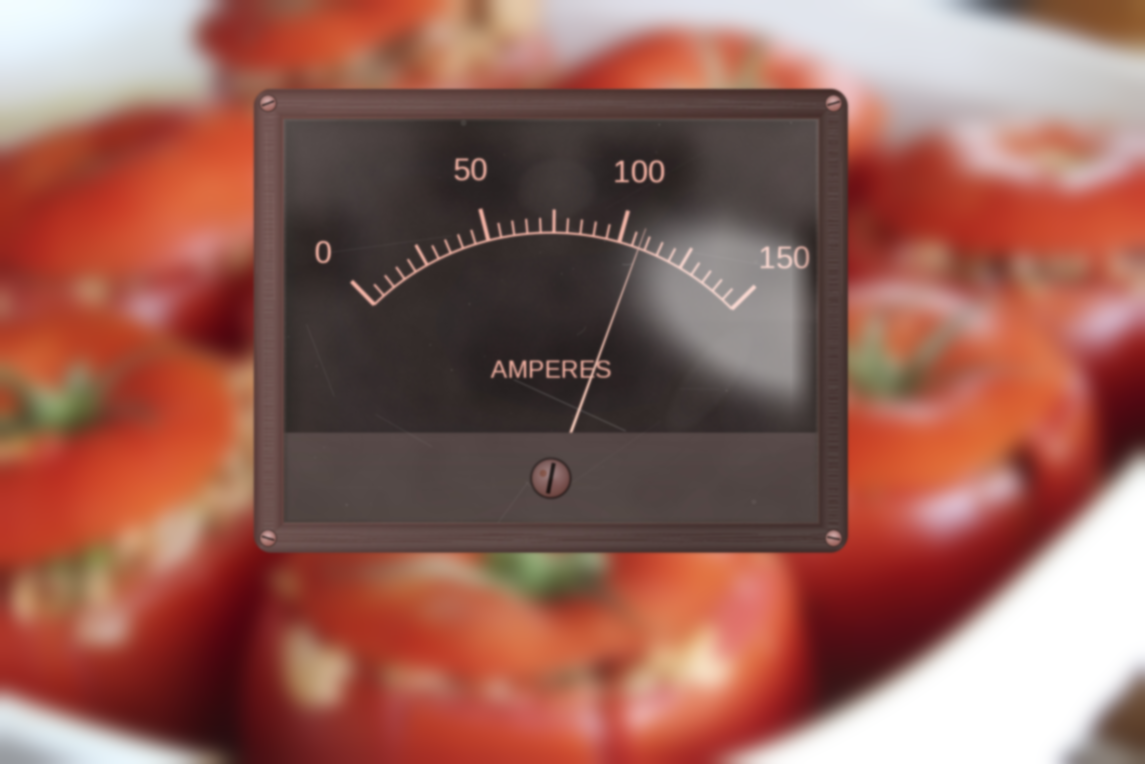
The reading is 107.5; A
